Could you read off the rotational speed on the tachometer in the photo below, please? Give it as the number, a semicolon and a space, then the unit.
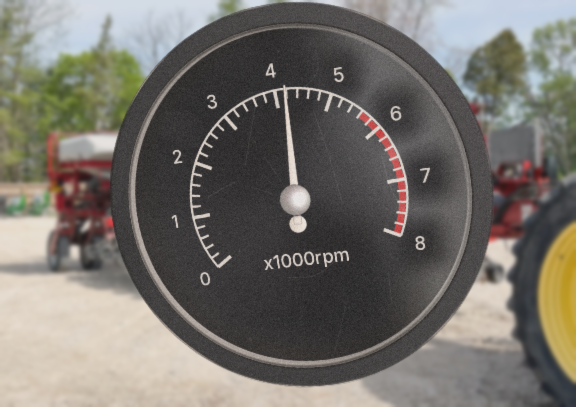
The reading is 4200; rpm
